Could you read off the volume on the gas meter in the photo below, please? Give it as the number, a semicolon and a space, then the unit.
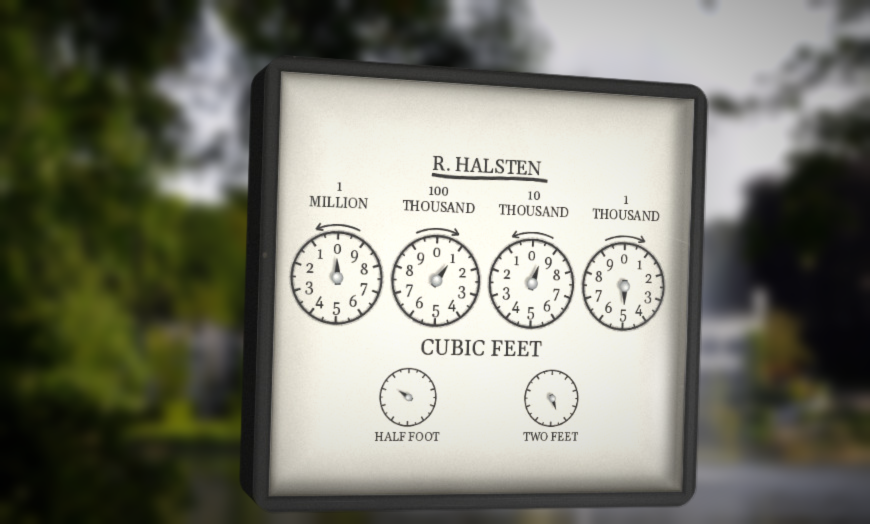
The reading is 9500; ft³
